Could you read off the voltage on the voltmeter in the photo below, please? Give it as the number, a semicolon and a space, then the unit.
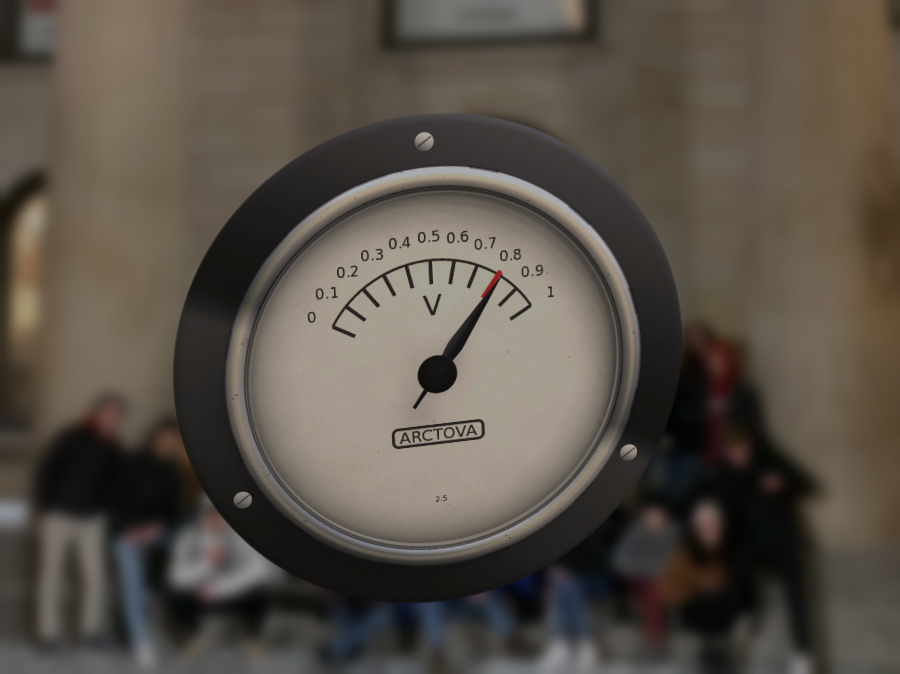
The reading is 0.8; V
